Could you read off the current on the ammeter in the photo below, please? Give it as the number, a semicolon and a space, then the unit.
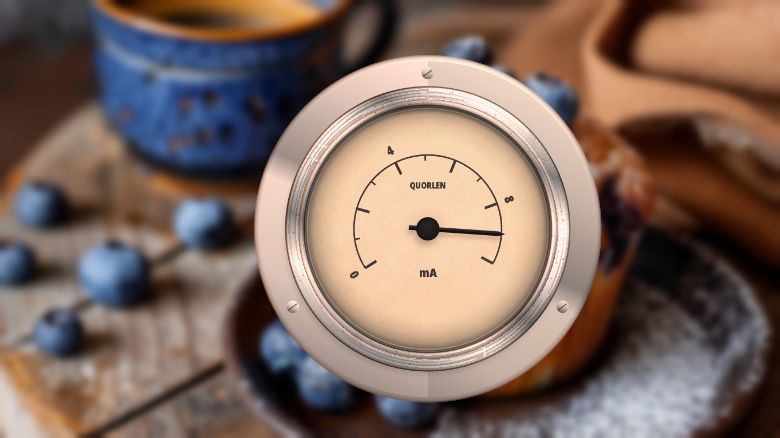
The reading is 9; mA
